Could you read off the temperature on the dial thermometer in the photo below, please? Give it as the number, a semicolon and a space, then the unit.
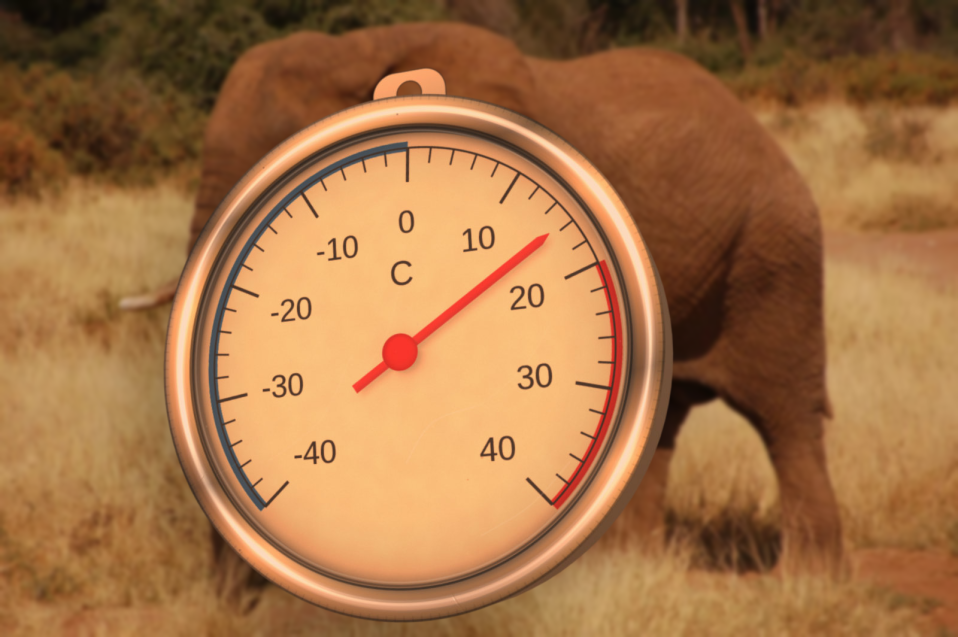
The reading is 16; °C
